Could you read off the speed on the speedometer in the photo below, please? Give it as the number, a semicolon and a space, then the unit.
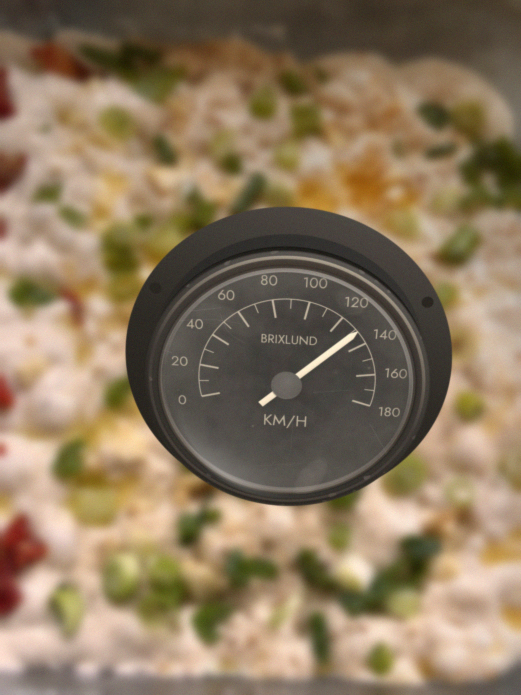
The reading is 130; km/h
